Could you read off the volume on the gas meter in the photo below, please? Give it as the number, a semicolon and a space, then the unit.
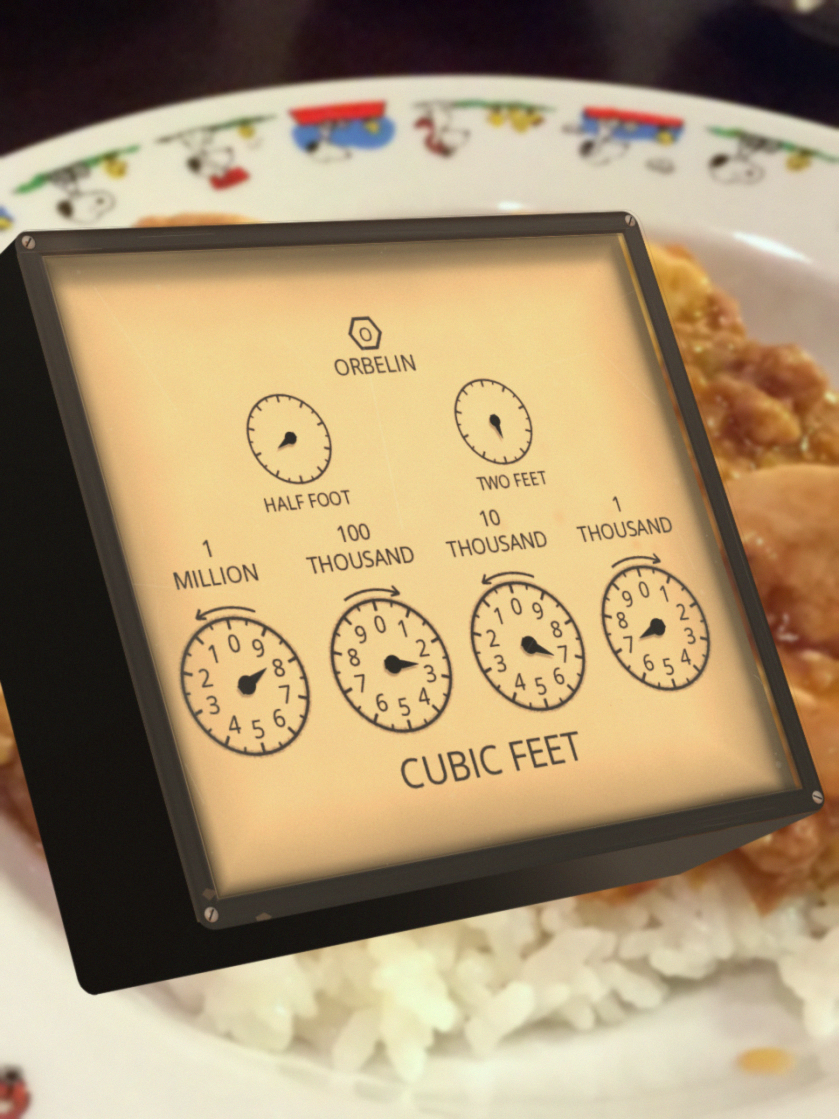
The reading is 826700; ft³
